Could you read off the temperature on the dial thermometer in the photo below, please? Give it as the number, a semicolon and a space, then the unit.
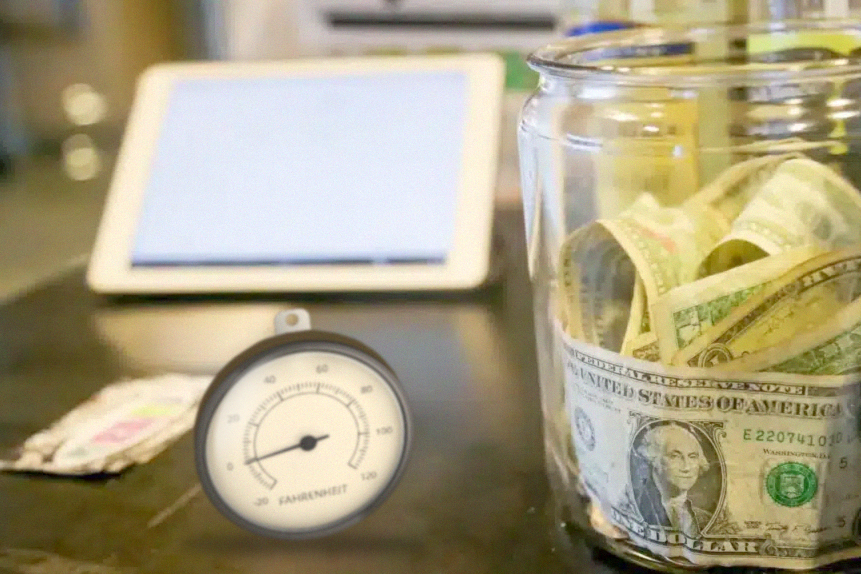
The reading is 0; °F
